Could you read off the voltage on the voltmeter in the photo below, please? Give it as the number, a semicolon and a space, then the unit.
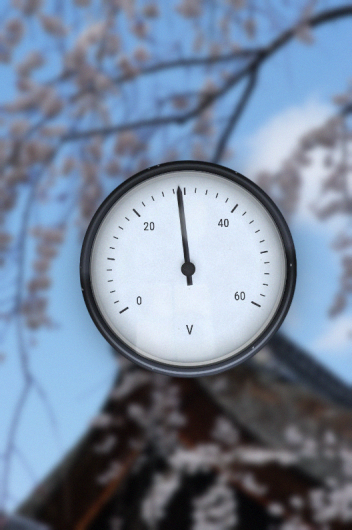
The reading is 29; V
